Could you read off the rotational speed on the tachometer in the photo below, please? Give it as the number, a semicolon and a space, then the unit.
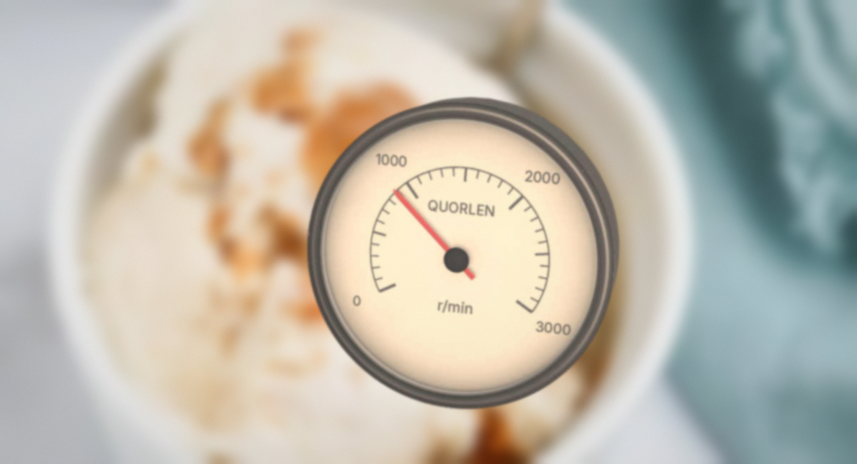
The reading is 900; rpm
